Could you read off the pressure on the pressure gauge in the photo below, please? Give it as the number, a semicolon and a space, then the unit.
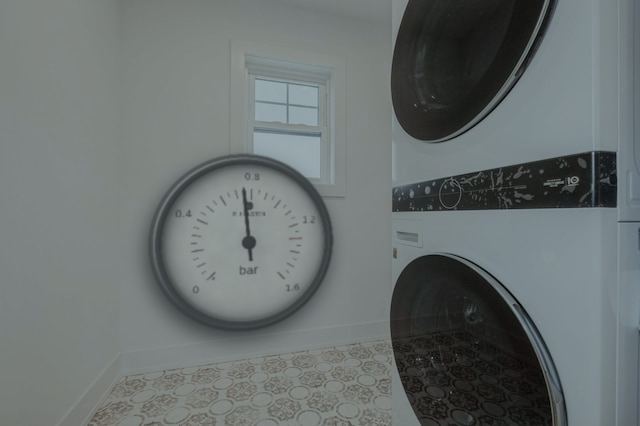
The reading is 0.75; bar
